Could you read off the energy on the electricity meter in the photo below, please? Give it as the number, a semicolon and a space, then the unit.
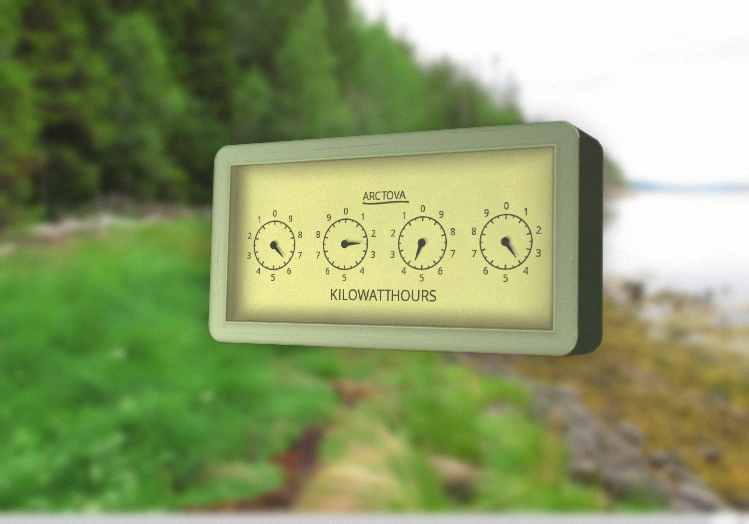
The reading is 6244; kWh
